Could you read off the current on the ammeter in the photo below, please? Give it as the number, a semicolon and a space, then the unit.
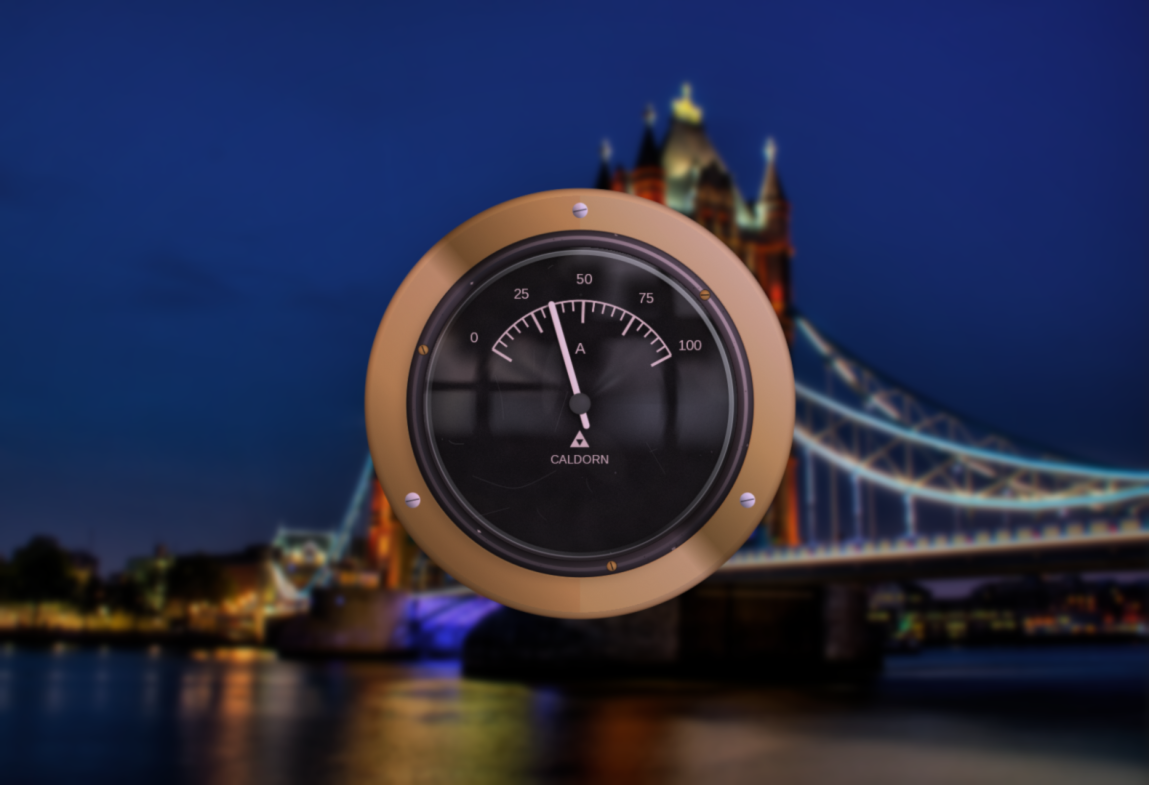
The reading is 35; A
